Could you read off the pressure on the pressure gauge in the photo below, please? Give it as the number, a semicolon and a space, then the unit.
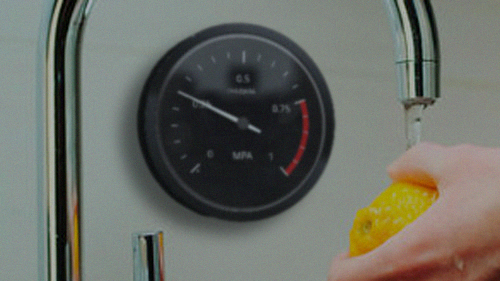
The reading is 0.25; MPa
